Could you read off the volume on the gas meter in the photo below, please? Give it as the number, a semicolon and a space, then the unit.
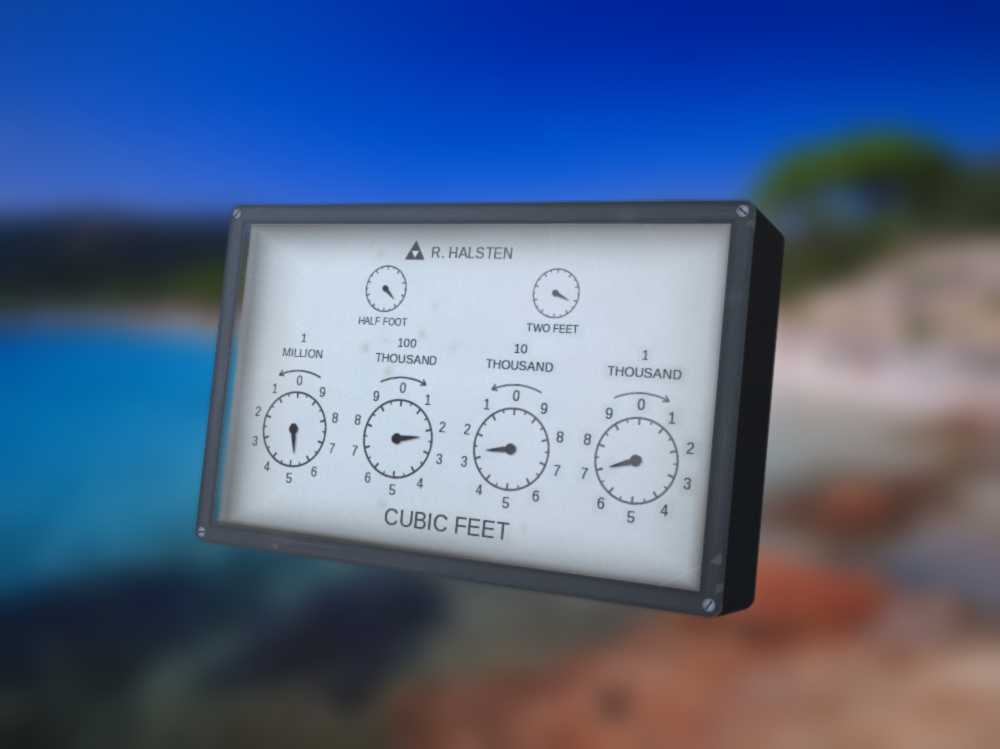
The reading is 522700; ft³
